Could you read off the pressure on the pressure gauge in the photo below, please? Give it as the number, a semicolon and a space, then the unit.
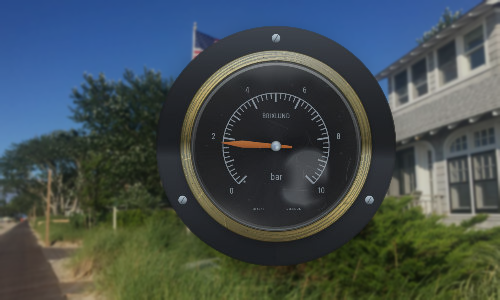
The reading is 1.8; bar
